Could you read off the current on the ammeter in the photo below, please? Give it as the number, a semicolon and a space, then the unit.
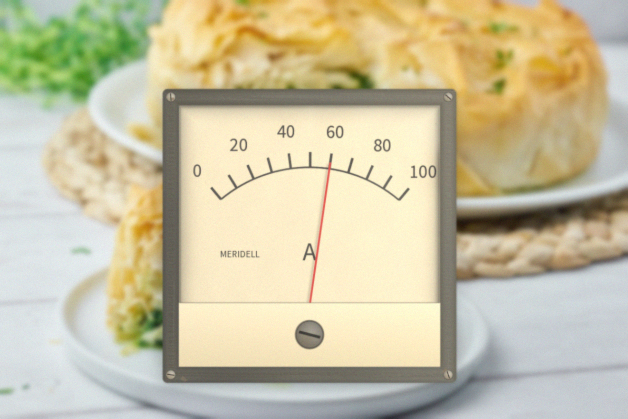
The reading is 60; A
